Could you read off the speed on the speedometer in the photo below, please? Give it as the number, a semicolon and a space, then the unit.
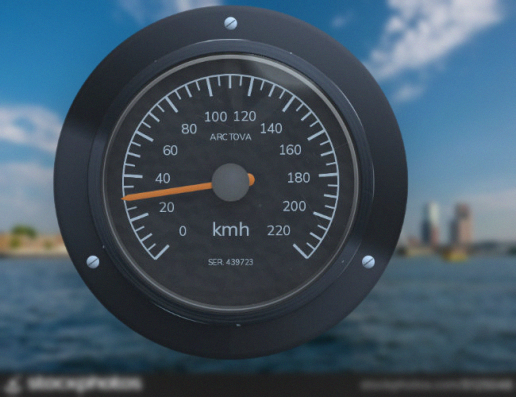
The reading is 30; km/h
